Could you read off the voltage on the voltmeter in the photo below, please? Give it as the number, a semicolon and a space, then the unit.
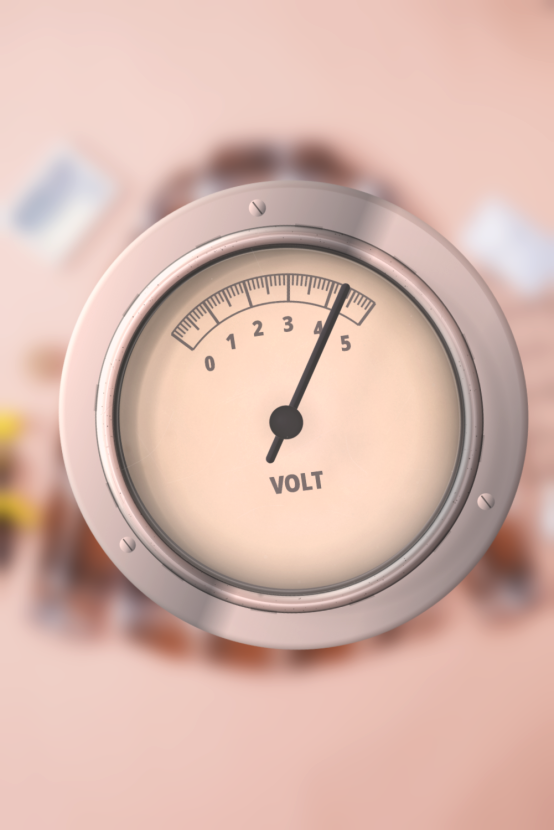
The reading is 4.3; V
